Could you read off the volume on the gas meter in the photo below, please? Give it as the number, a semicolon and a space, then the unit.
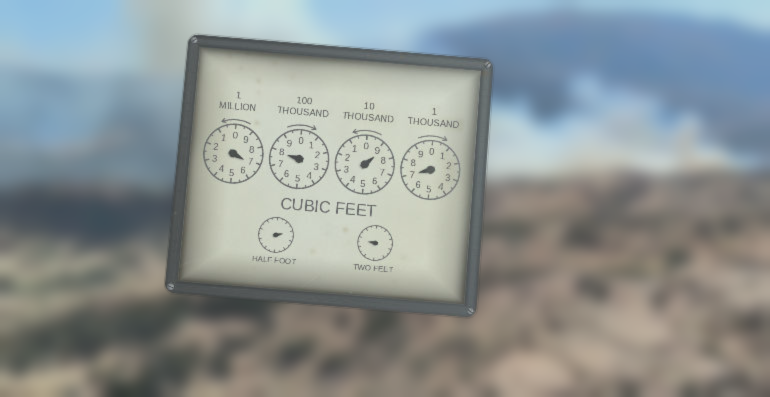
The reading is 678700; ft³
